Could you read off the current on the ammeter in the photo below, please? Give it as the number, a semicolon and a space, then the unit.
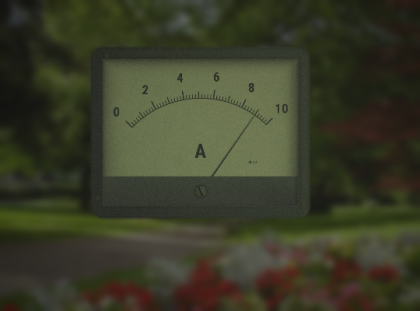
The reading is 9; A
